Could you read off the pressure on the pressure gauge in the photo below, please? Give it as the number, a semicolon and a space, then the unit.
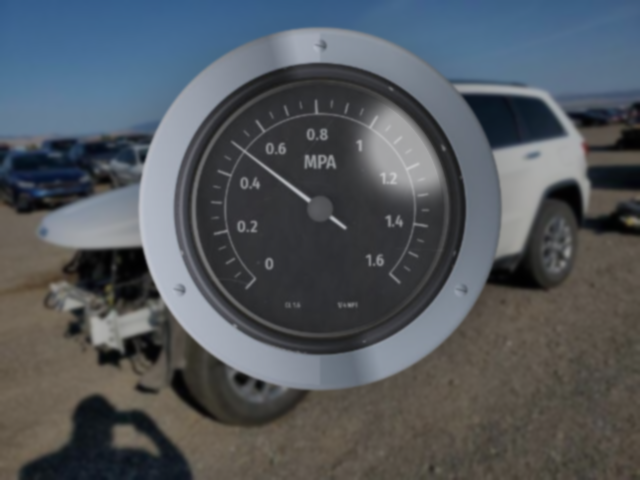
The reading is 0.5; MPa
